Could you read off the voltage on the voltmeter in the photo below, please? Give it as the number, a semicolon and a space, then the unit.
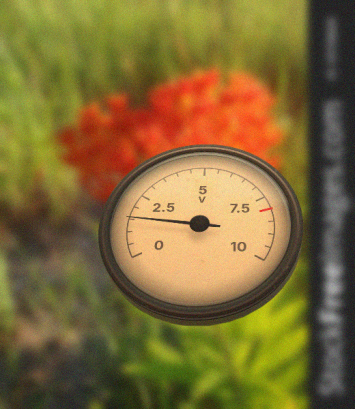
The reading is 1.5; V
